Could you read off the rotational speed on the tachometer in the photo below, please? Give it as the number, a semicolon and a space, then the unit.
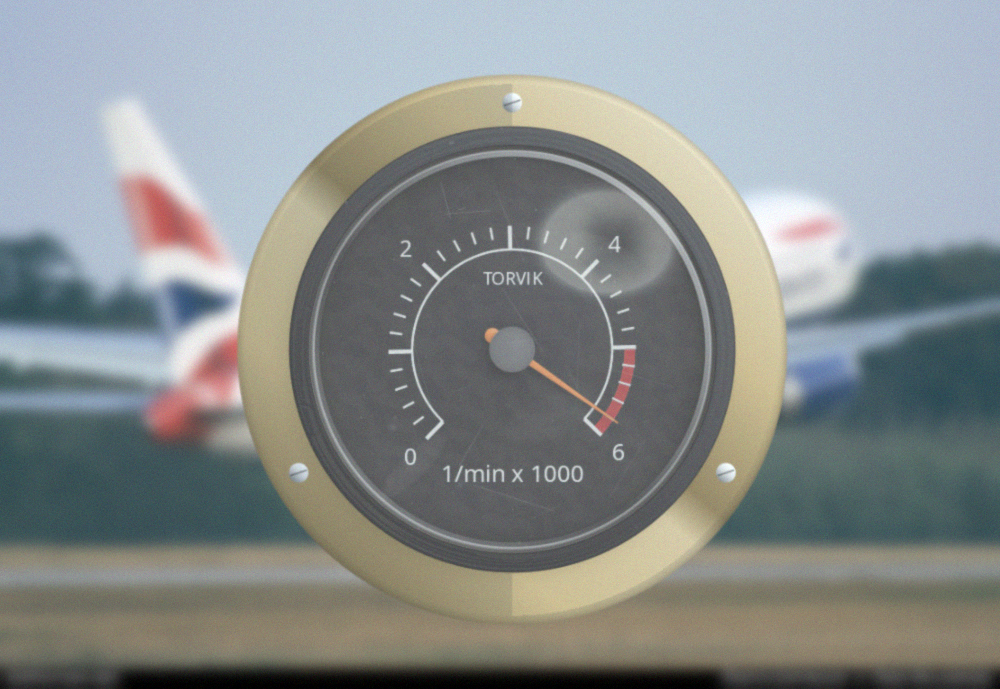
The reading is 5800; rpm
